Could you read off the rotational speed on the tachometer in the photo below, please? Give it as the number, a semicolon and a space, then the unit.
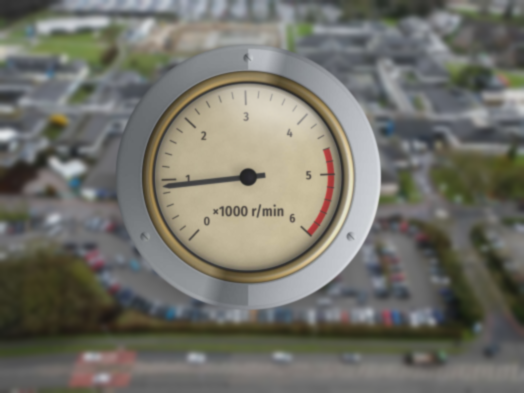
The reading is 900; rpm
